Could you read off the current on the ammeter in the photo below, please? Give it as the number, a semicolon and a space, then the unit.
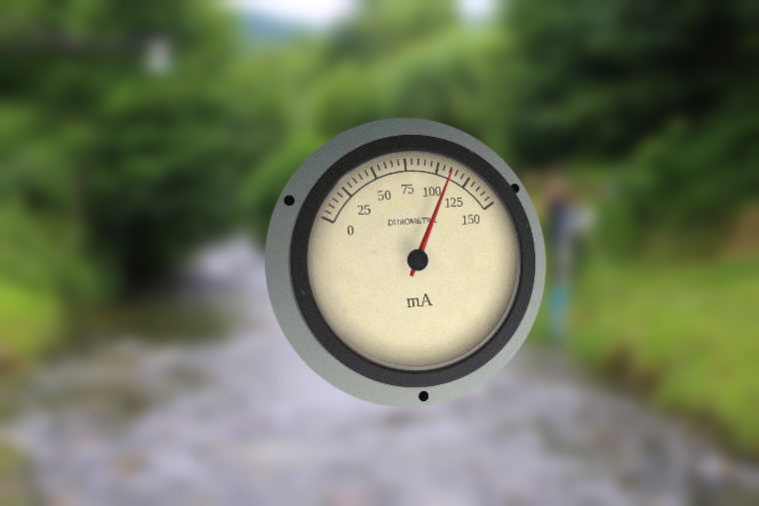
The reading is 110; mA
